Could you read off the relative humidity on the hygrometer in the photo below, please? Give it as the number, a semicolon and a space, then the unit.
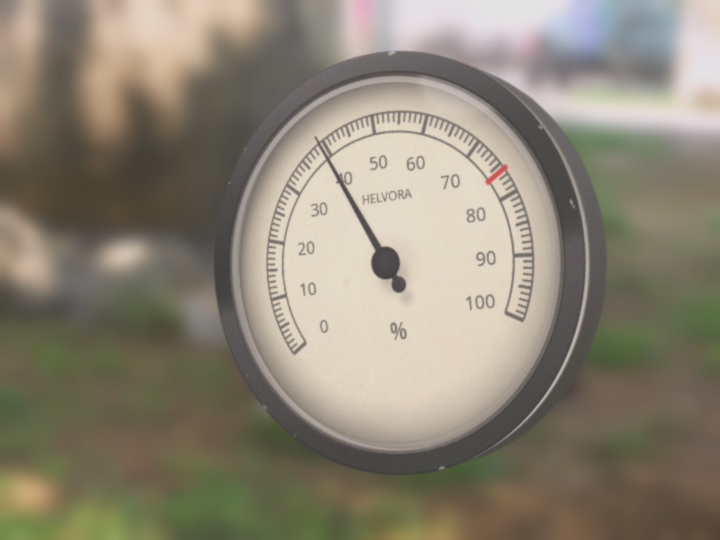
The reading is 40; %
